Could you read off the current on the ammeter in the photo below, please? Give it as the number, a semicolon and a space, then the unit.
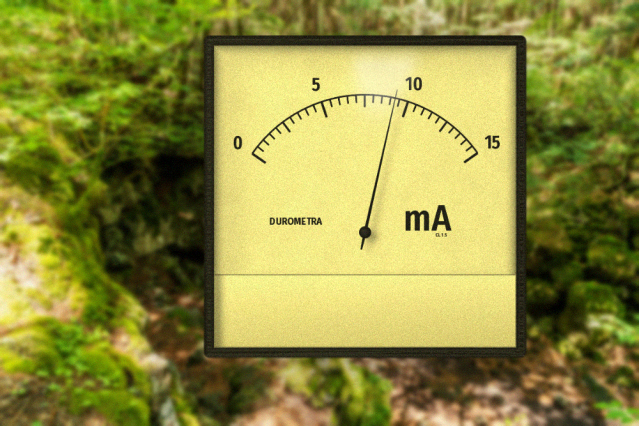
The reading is 9.25; mA
